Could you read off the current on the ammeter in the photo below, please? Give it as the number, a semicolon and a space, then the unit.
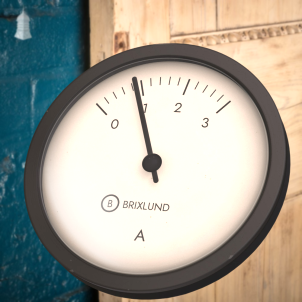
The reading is 0.9; A
